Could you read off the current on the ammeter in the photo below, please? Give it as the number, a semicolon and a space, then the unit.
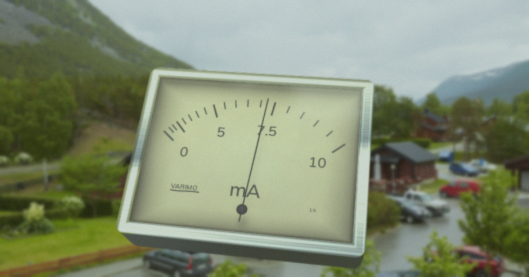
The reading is 7.25; mA
